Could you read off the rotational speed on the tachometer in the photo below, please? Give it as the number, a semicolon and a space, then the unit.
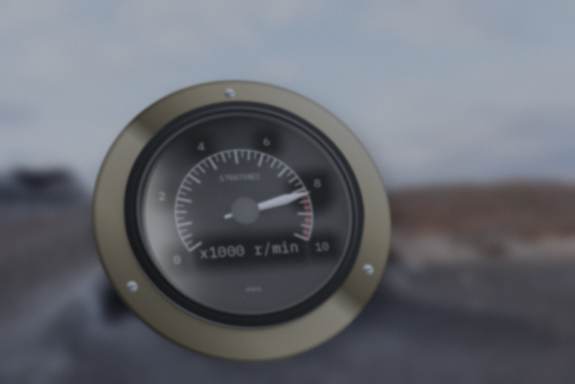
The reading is 8250; rpm
